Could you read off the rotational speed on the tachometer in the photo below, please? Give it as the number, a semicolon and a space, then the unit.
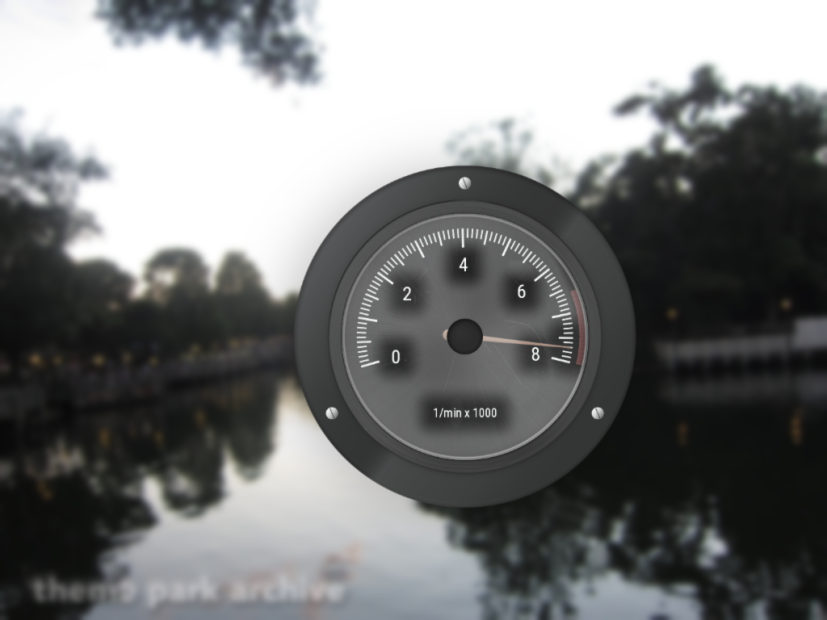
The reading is 7700; rpm
